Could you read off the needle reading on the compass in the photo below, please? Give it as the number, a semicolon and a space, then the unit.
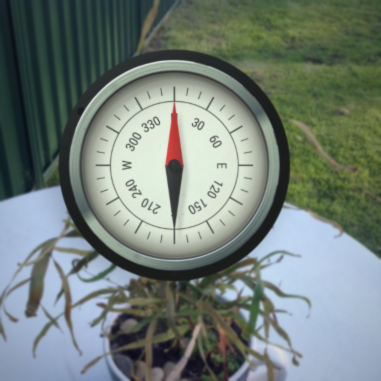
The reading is 0; °
